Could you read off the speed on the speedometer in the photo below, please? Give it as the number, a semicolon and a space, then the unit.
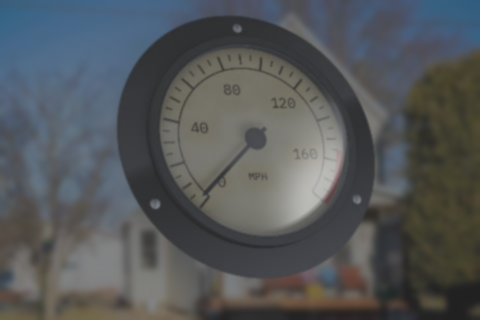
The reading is 2.5; mph
